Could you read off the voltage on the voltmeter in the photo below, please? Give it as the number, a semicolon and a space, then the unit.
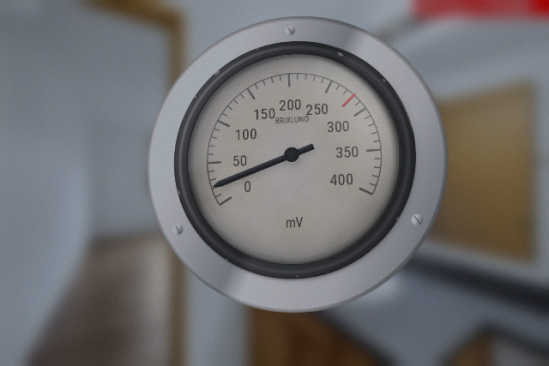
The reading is 20; mV
